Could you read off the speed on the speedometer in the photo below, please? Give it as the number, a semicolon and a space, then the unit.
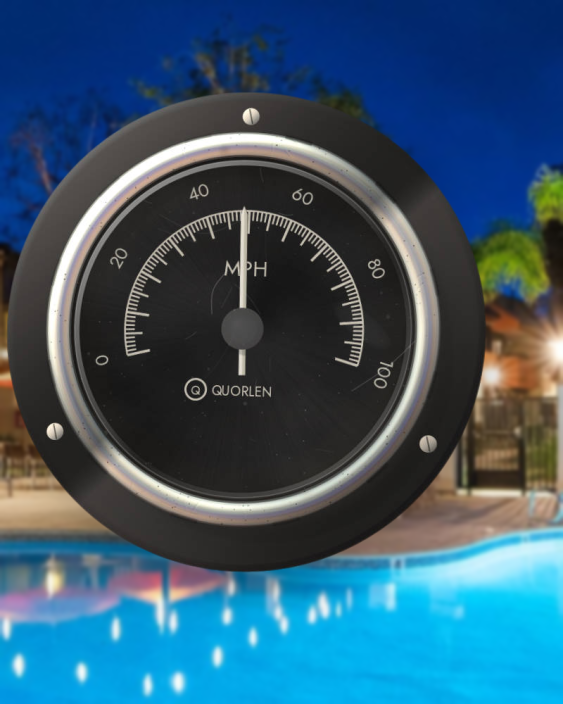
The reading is 49; mph
